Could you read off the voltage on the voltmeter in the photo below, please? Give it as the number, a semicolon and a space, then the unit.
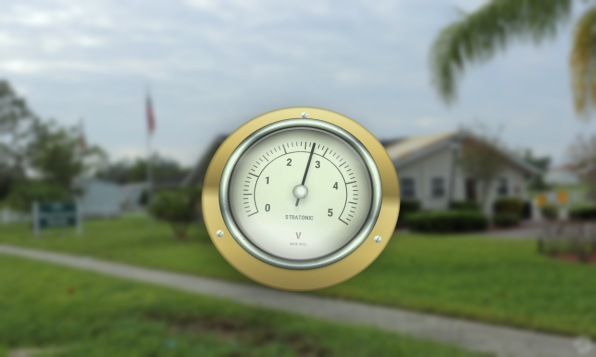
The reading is 2.7; V
